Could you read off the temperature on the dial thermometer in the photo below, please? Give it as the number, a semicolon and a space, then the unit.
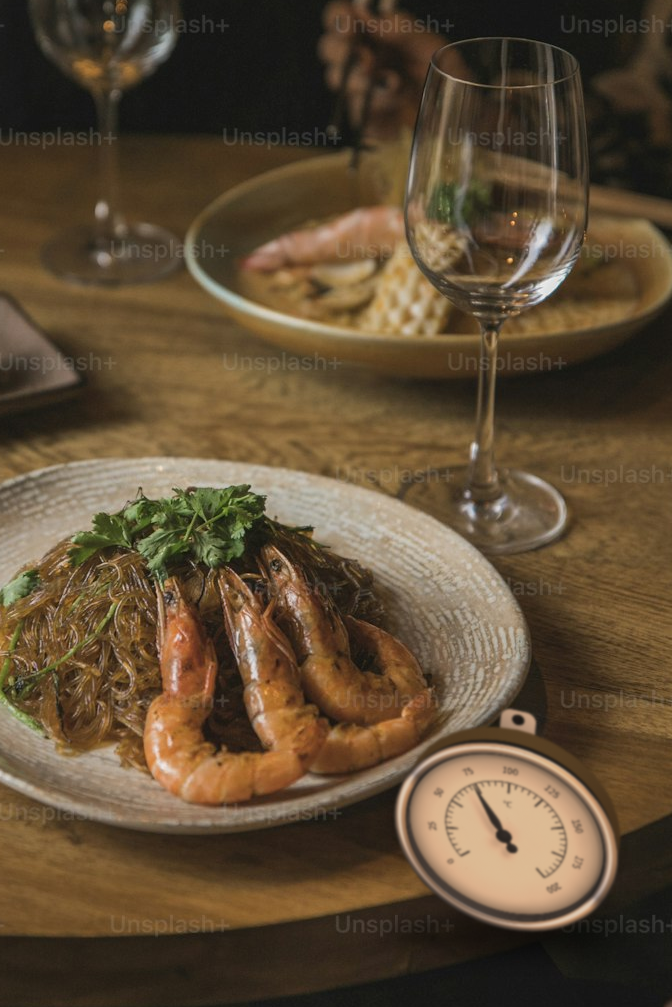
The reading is 75; °C
